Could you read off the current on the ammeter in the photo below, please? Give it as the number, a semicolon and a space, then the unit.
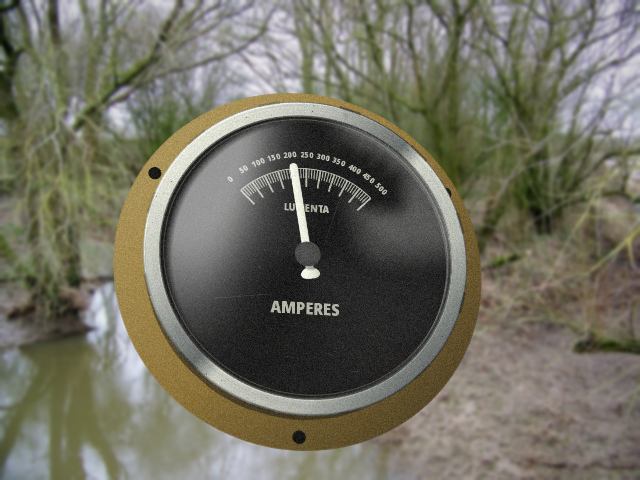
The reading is 200; A
